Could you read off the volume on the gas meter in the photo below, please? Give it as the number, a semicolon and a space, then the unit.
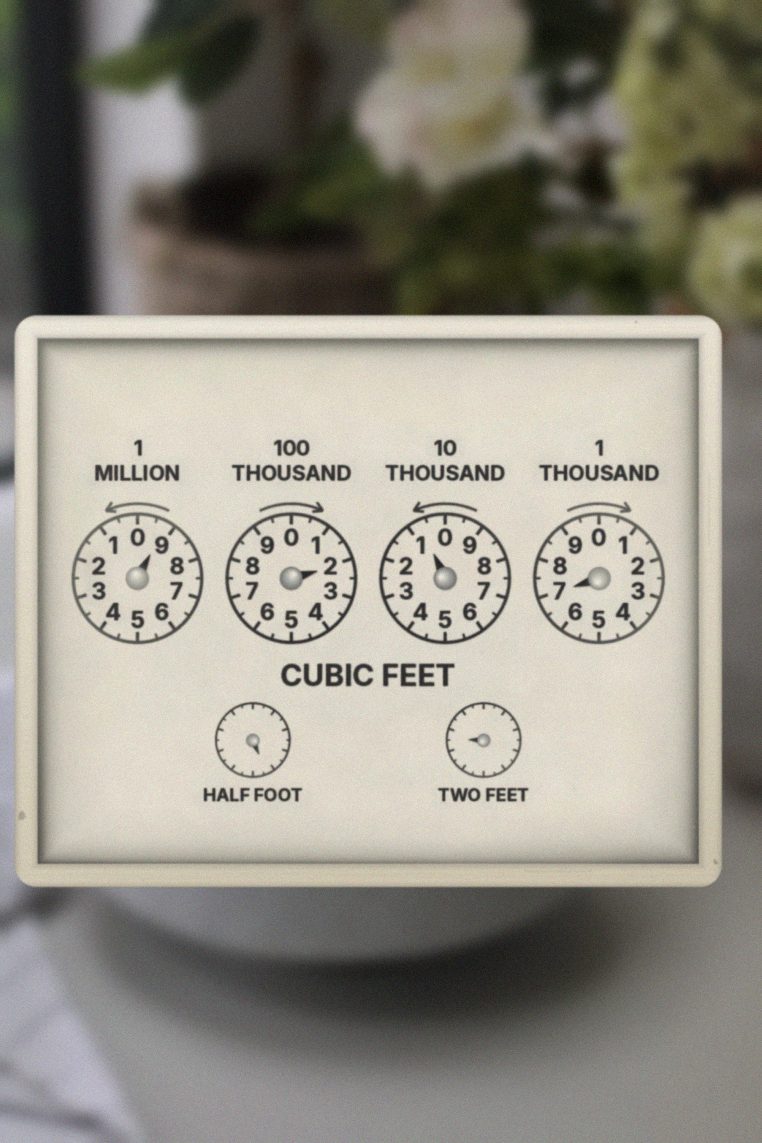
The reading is 920700; ft³
